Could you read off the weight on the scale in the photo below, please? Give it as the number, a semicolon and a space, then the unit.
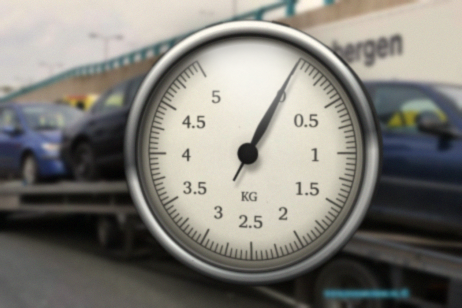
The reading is 0; kg
